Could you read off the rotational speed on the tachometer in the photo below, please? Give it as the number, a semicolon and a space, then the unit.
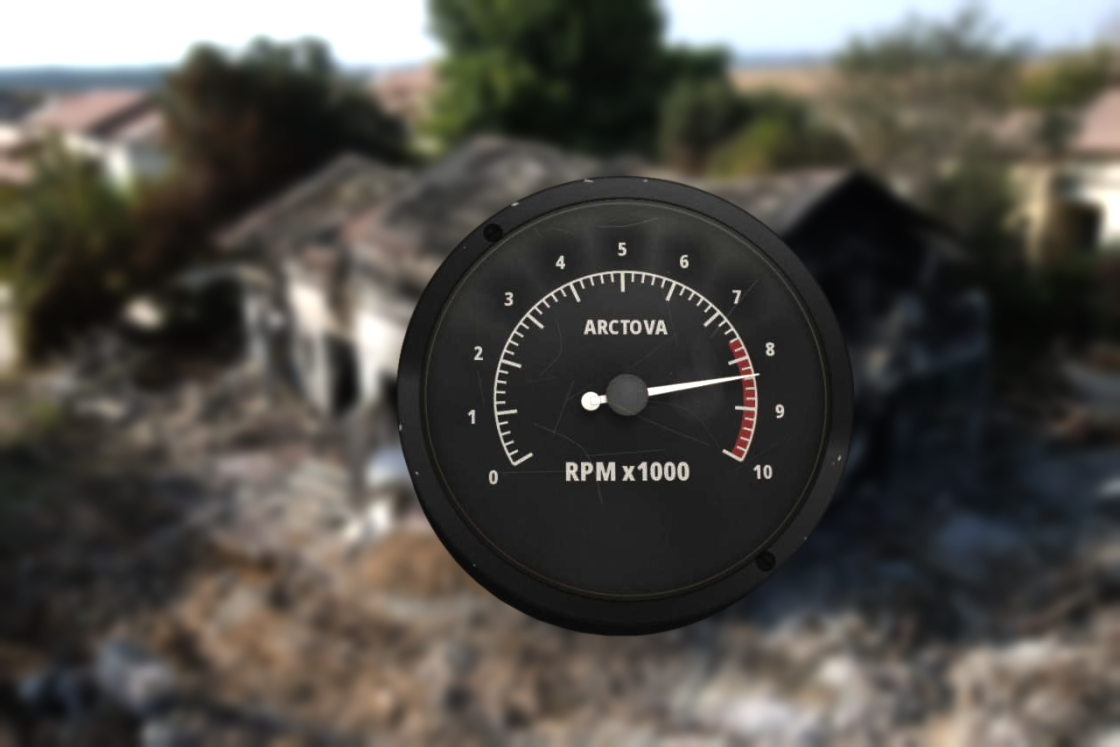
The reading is 8400; rpm
